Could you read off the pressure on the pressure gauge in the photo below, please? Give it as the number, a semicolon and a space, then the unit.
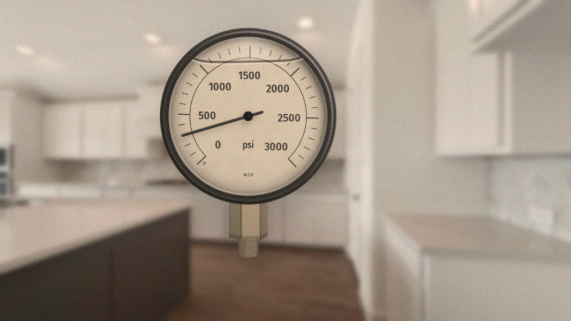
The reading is 300; psi
